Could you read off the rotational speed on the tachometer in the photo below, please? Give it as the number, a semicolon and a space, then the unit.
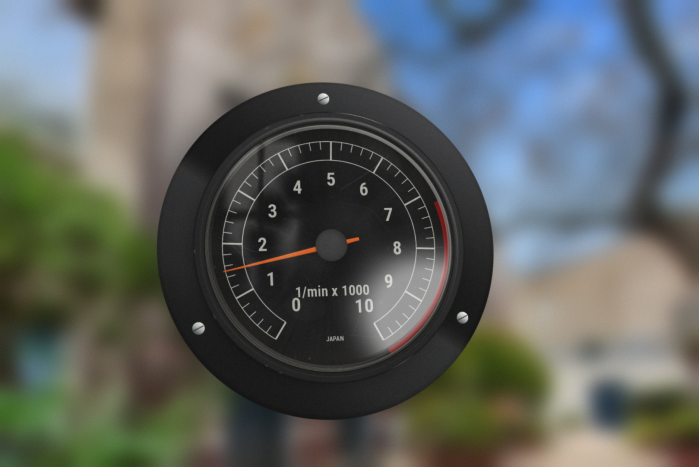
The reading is 1500; rpm
